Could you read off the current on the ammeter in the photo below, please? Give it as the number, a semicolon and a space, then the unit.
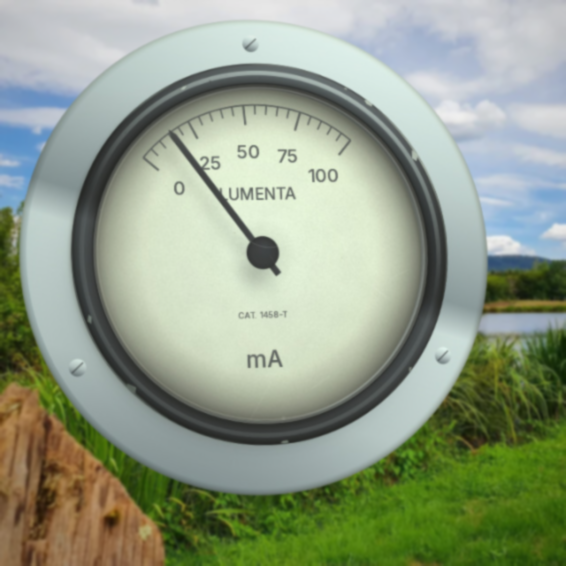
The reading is 15; mA
